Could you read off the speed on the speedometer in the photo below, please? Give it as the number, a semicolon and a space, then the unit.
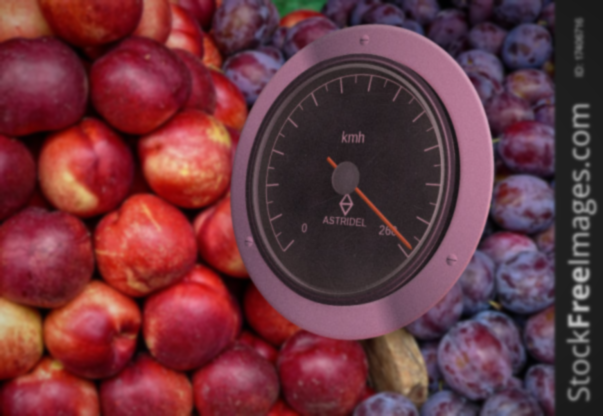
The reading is 255; km/h
